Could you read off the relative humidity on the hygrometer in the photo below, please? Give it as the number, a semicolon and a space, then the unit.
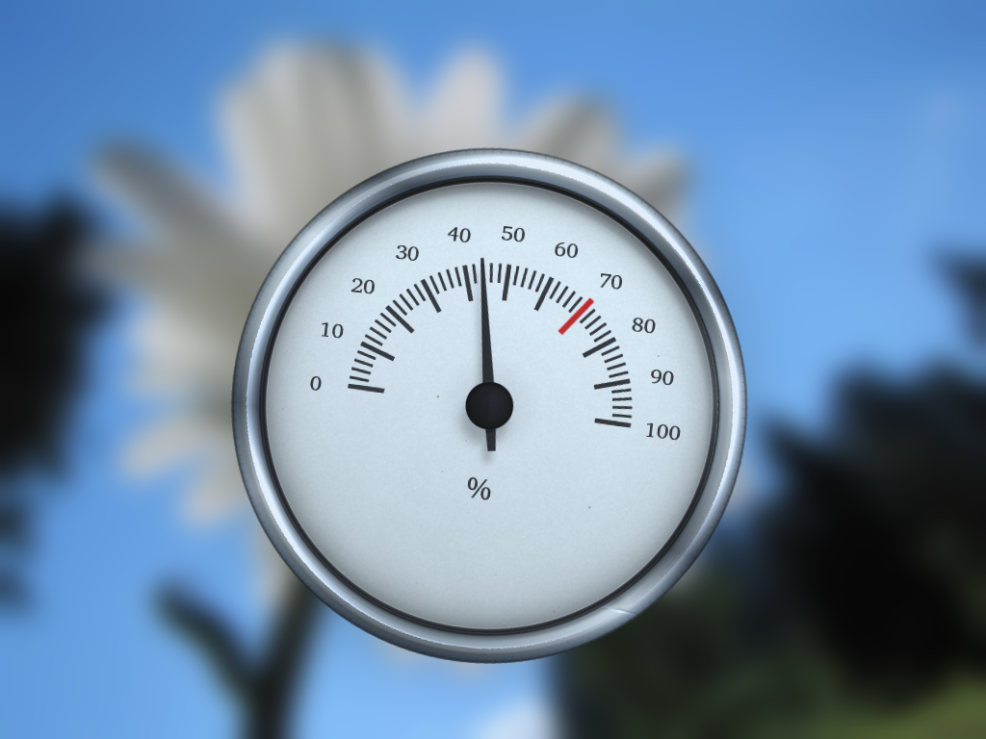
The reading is 44; %
